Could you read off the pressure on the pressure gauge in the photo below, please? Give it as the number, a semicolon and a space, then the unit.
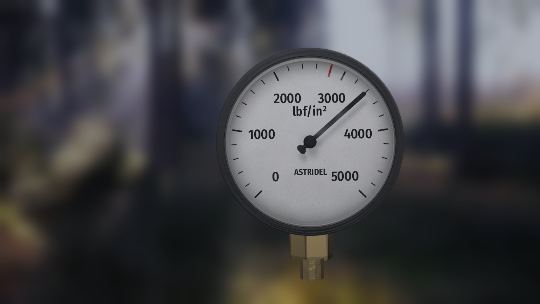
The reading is 3400; psi
